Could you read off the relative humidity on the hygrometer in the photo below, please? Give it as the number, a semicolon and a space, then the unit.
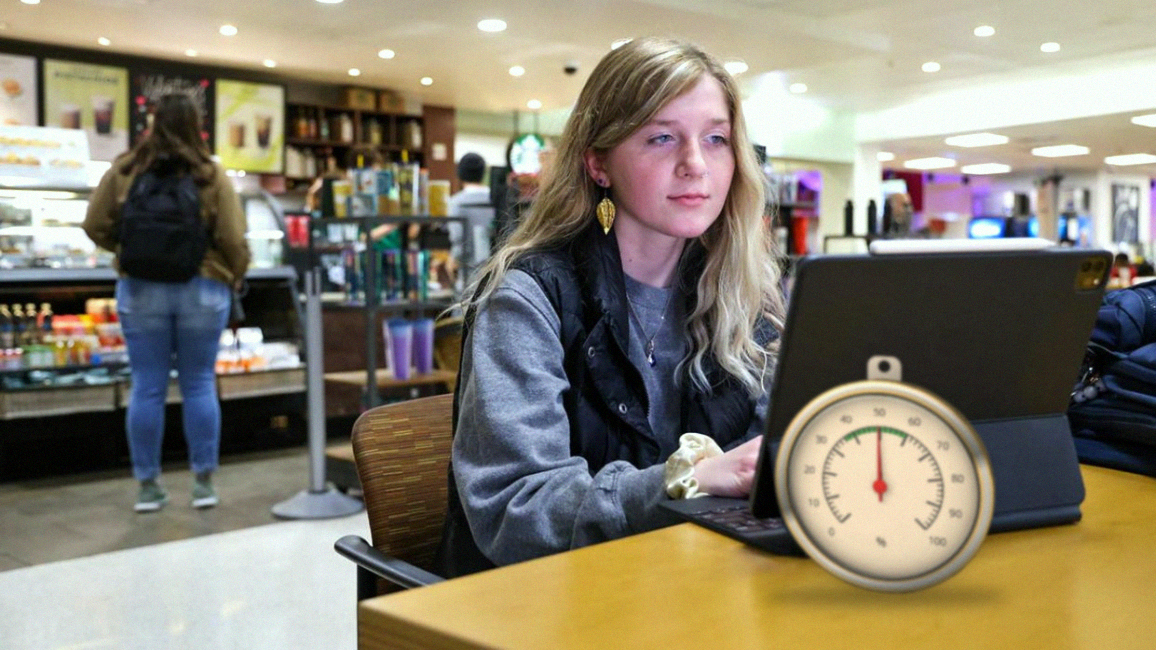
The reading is 50; %
